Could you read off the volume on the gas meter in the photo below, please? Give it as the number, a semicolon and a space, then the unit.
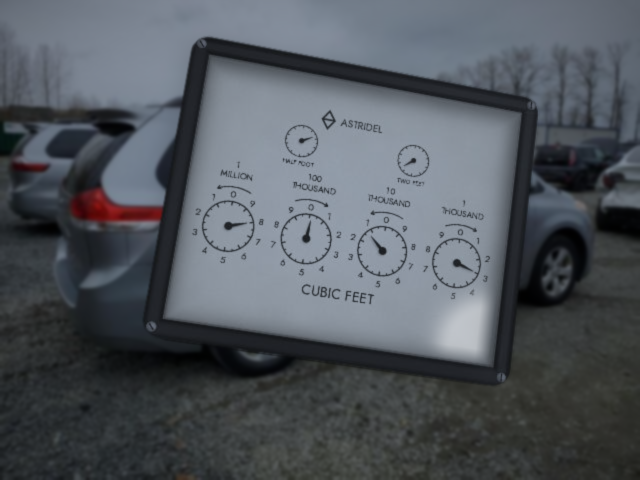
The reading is 801300; ft³
